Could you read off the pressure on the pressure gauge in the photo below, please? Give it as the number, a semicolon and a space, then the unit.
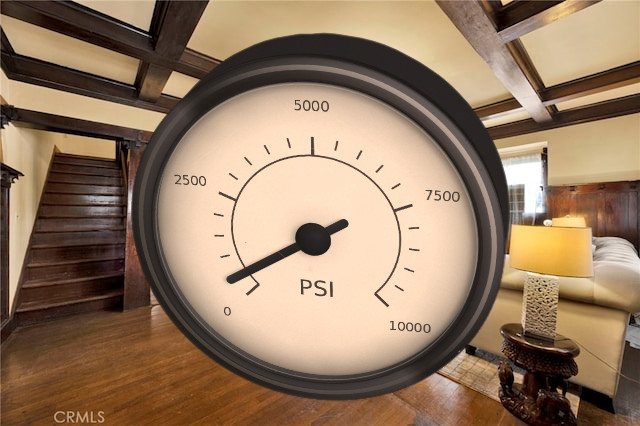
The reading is 500; psi
